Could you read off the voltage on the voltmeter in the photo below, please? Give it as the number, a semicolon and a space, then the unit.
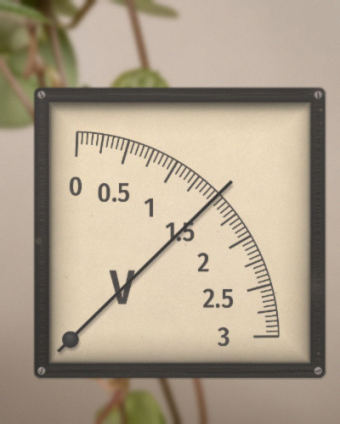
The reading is 1.5; V
